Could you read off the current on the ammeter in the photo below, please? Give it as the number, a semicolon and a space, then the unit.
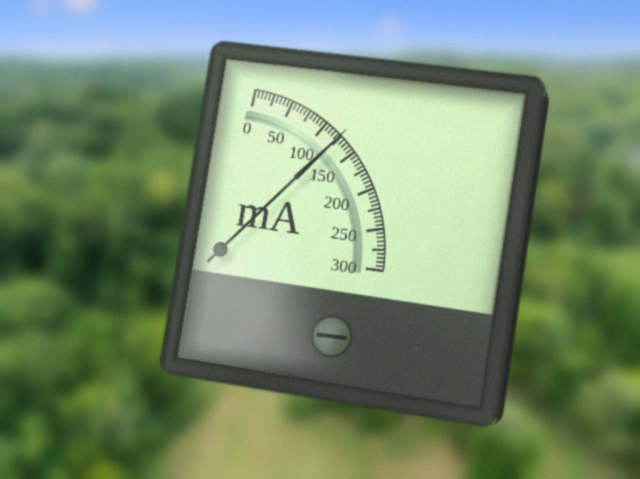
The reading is 125; mA
